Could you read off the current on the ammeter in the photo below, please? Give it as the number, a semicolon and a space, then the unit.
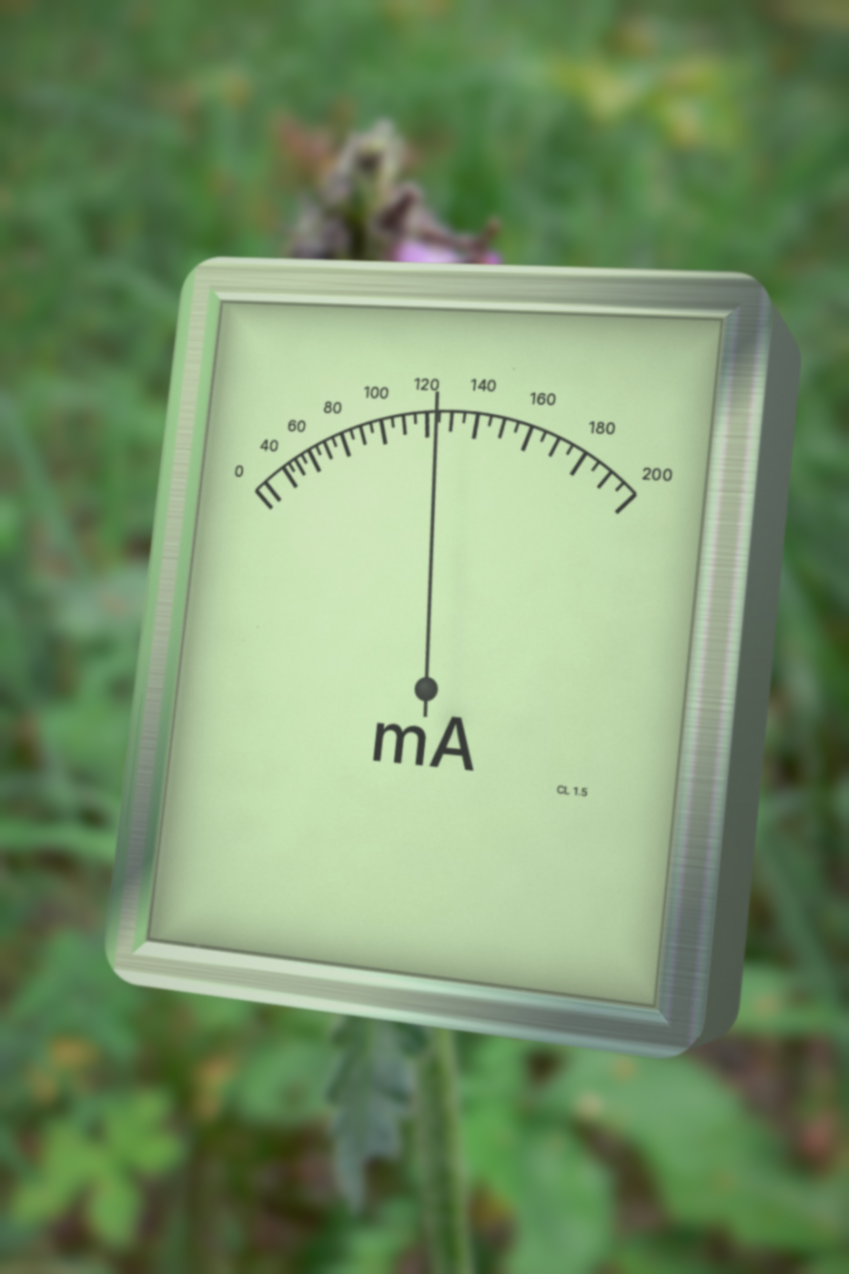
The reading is 125; mA
